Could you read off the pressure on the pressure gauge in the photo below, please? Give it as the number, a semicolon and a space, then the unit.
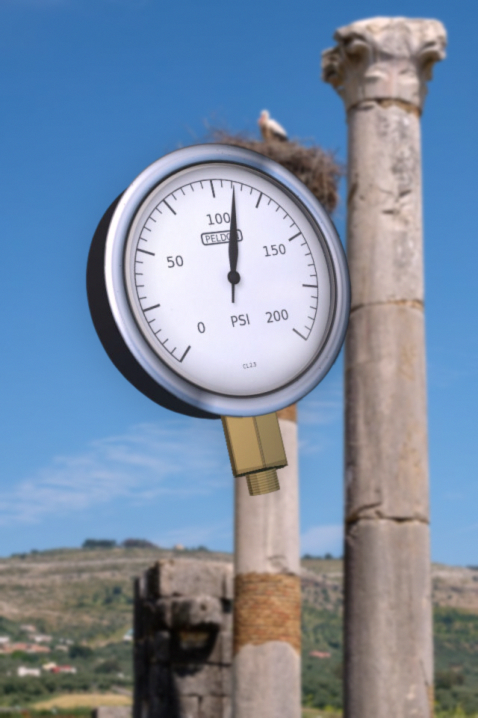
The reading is 110; psi
